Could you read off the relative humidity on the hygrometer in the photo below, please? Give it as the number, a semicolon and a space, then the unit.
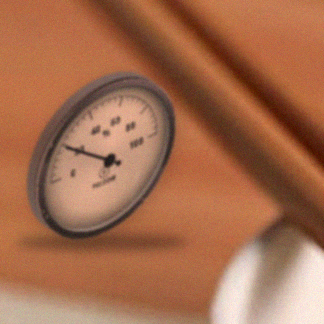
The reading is 20; %
